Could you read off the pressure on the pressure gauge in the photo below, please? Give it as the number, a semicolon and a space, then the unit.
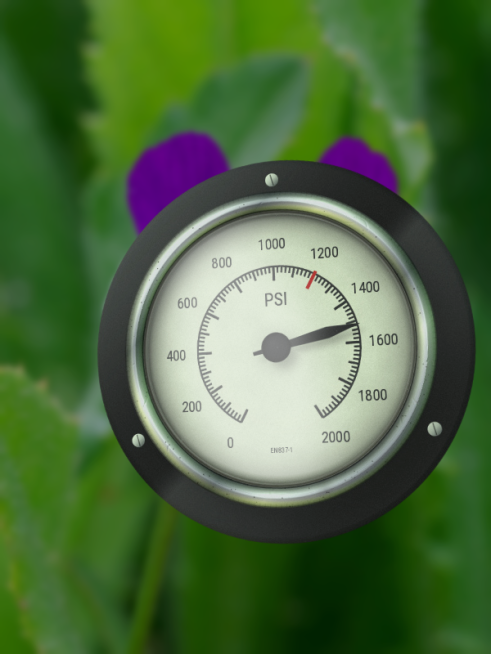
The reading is 1520; psi
